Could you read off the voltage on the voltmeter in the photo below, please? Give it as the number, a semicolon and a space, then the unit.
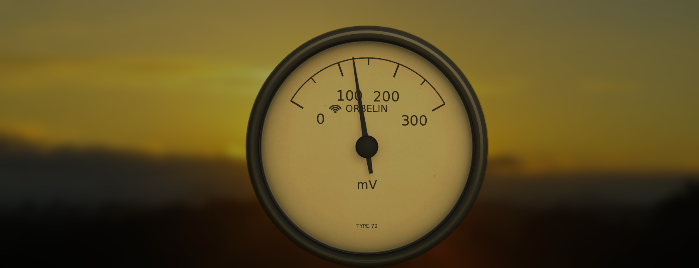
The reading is 125; mV
